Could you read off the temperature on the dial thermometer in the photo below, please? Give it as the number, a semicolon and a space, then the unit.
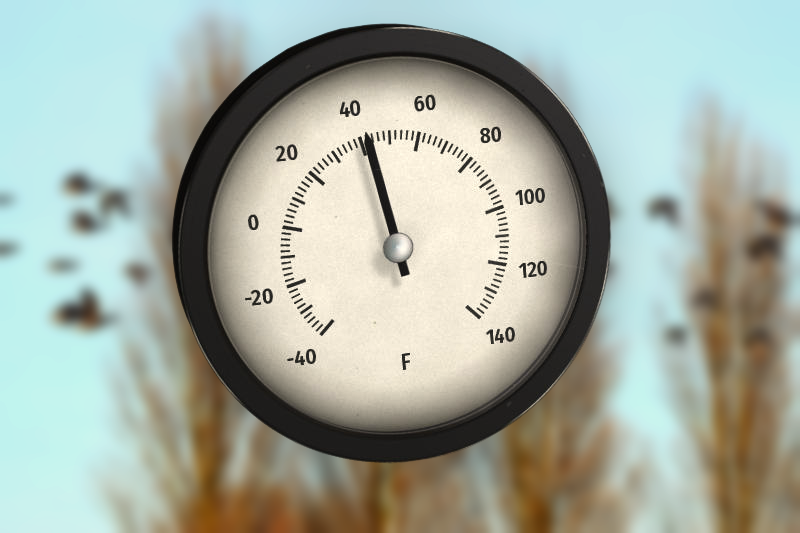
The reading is 42; °F
